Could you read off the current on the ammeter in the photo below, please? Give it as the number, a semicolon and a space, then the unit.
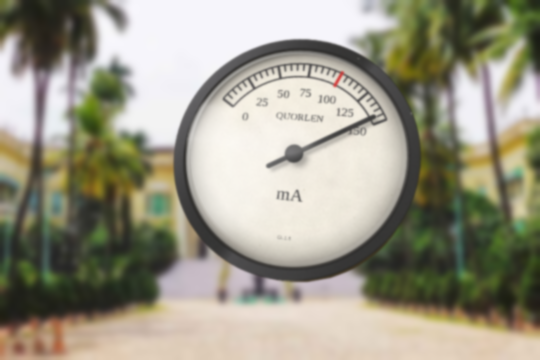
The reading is 145; mA
